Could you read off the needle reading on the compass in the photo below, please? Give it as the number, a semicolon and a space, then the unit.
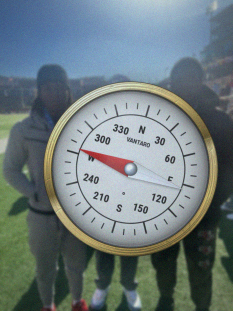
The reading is 275; °
